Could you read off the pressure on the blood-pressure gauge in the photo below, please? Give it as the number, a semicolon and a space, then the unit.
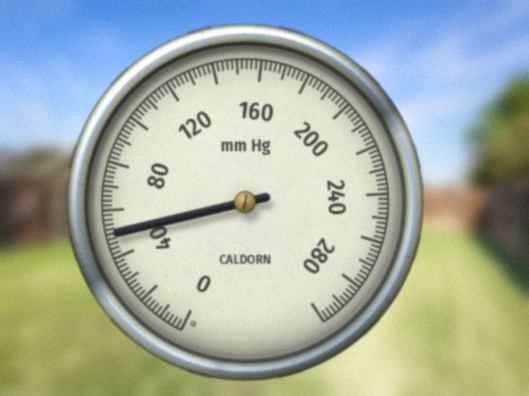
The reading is 50; mmHg
